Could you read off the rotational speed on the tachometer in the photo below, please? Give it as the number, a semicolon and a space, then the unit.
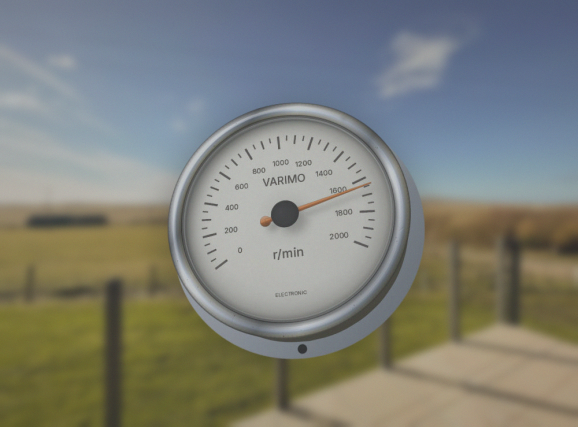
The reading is 1650; rpm
